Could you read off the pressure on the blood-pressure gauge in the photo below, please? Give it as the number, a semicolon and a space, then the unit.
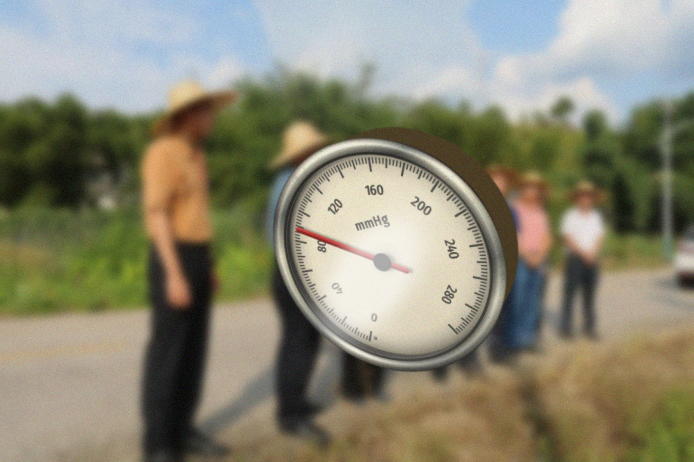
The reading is 90; mmHg
